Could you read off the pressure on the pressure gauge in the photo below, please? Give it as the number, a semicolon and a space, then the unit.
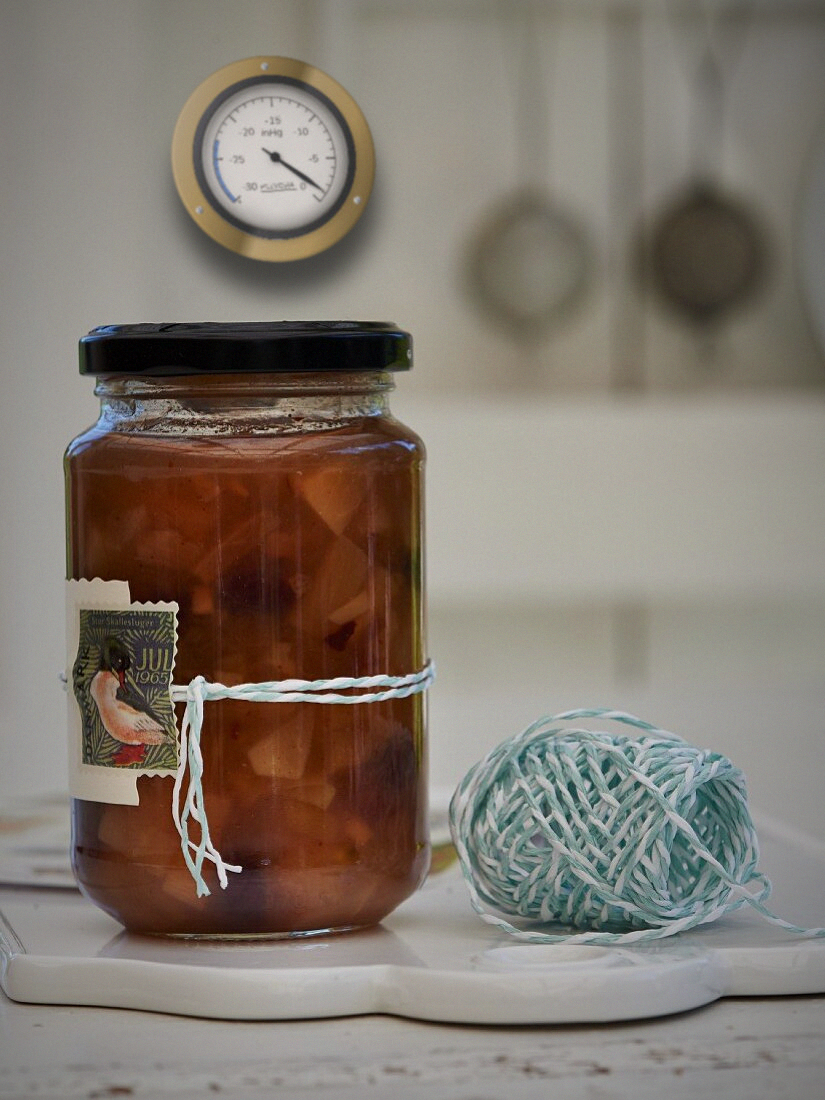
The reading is -1; inHg
